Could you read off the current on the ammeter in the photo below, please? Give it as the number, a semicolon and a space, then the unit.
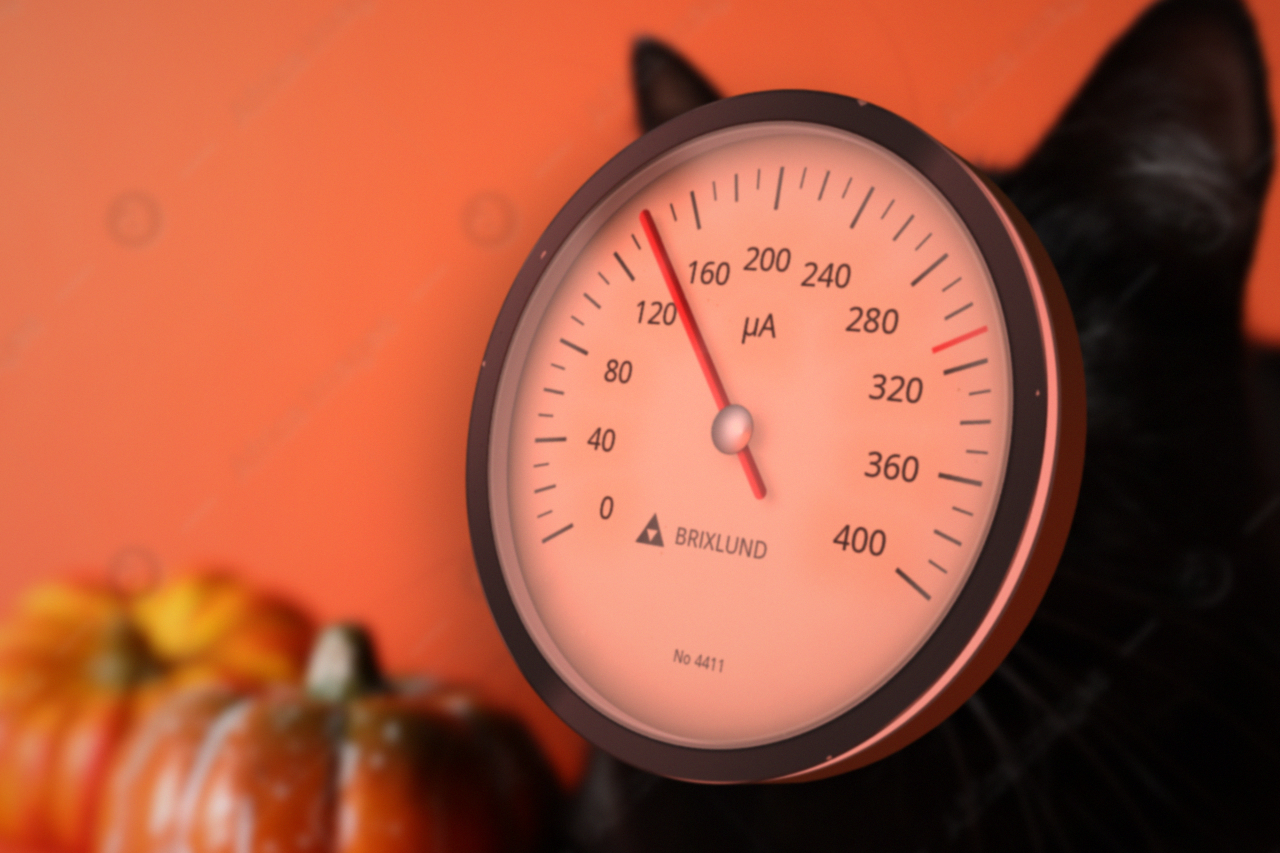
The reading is 140; µA
